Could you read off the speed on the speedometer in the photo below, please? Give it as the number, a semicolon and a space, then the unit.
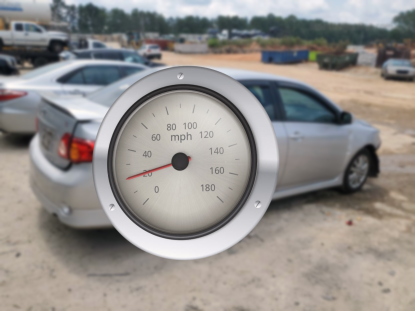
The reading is 20; mph
